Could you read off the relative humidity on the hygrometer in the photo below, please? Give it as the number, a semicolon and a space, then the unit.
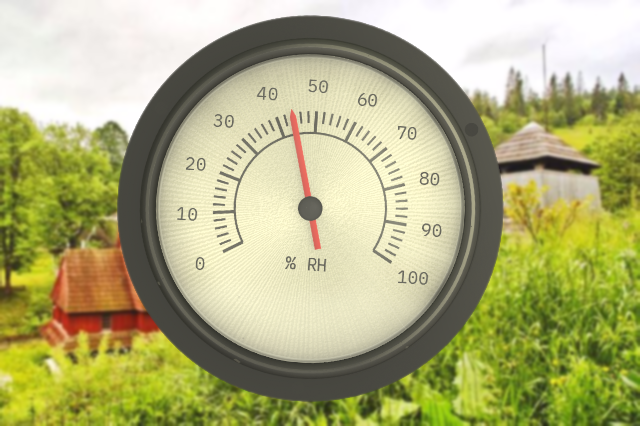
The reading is 44; %
